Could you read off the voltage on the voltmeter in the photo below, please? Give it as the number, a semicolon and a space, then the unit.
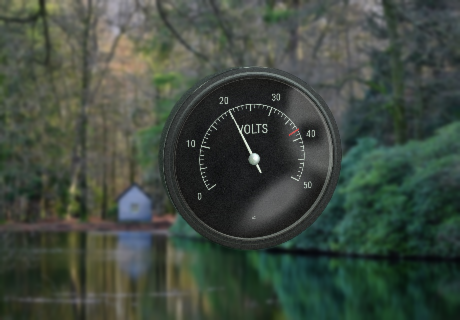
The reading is 20; V
